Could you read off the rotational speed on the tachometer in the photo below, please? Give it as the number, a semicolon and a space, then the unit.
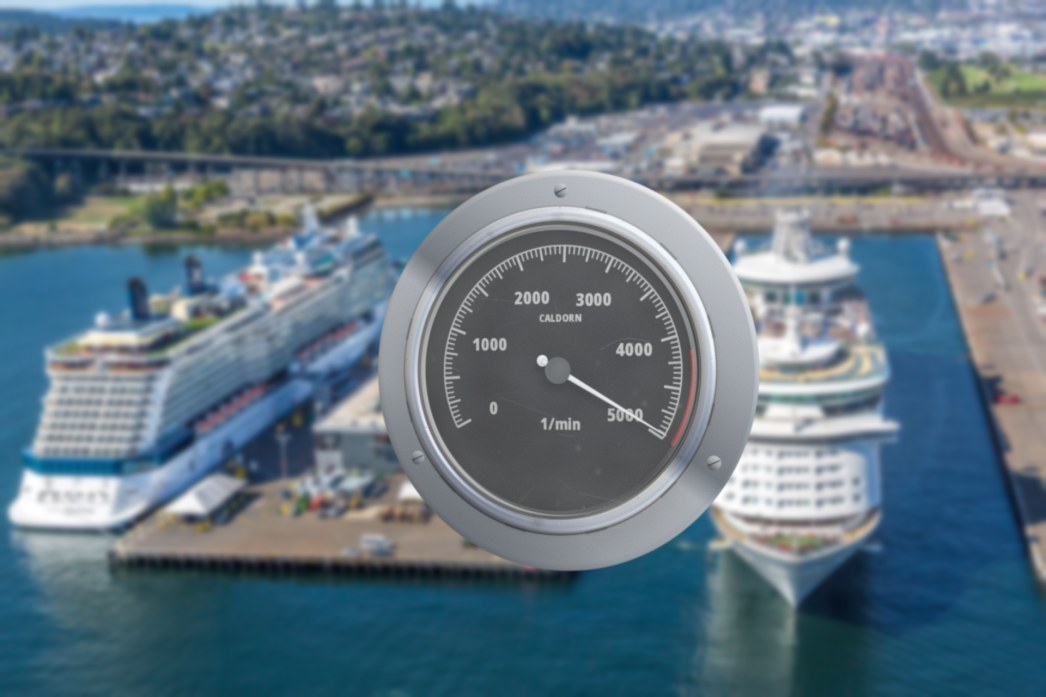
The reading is 4950; rpm
